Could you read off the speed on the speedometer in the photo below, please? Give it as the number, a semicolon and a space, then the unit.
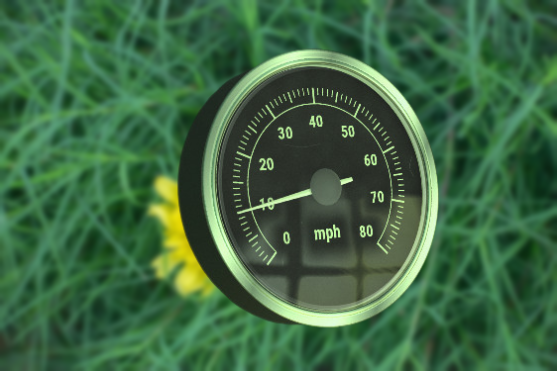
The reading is 10; mph
